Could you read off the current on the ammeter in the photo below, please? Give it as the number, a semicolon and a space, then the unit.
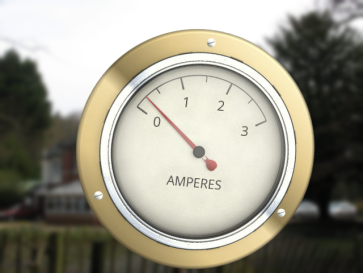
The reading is 0.25; A
